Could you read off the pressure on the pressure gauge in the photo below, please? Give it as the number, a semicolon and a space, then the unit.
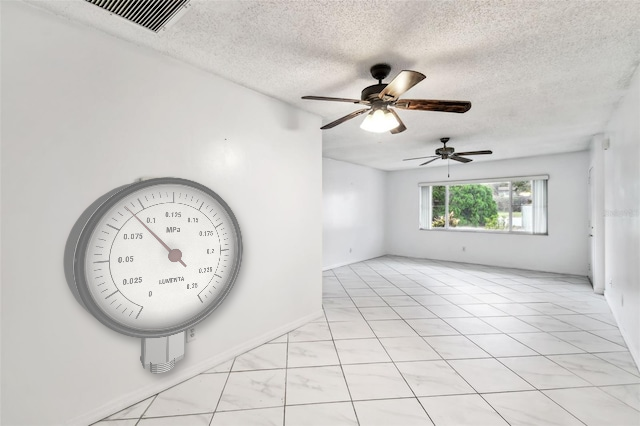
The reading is 0.09; MPa
